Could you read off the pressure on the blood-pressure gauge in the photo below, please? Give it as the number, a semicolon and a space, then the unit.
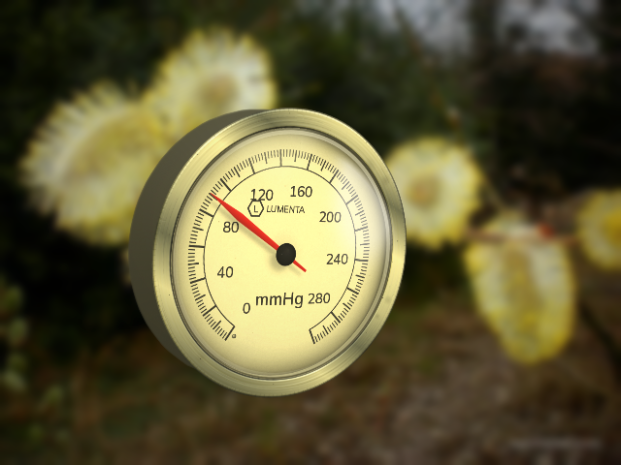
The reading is 90; mmHg
